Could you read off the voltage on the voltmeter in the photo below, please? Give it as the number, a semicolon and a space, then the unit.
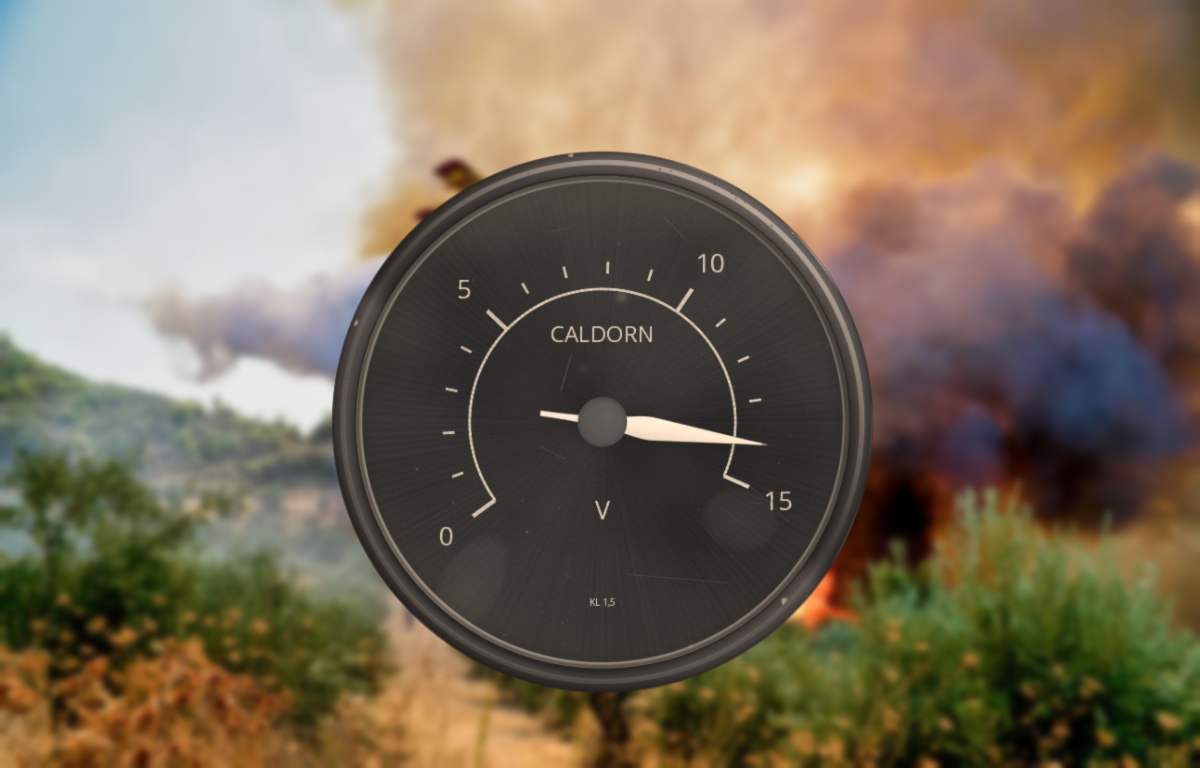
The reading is 14; V
